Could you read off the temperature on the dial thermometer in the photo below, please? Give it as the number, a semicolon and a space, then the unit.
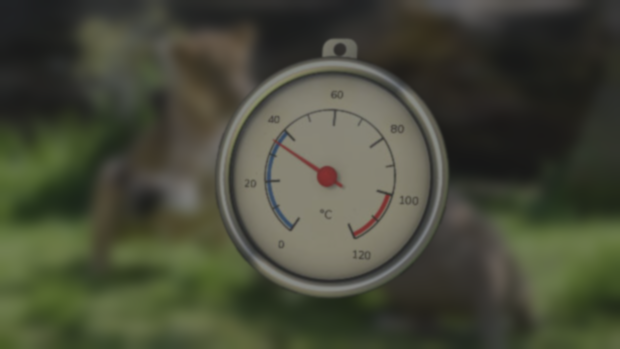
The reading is 35; °C
